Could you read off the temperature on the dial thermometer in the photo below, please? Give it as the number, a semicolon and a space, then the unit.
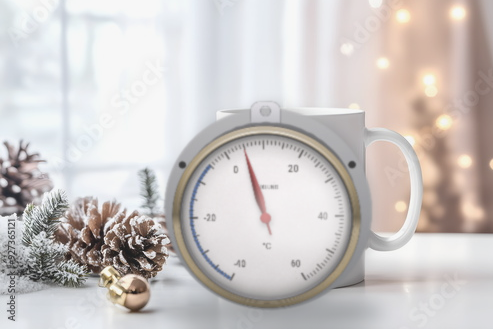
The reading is 5; °C
